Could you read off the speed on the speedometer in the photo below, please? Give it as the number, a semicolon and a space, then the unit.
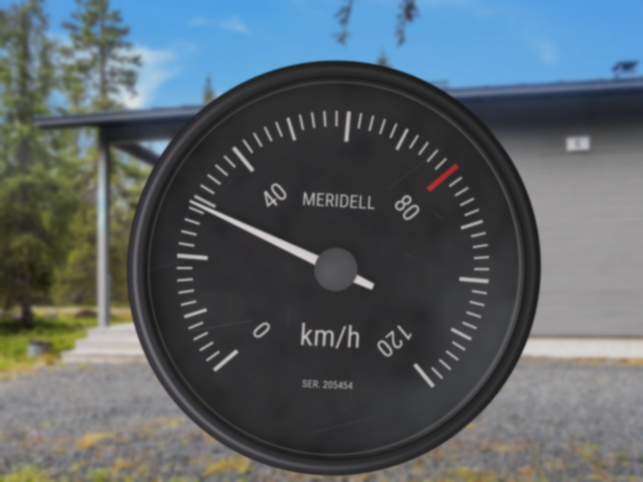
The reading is 29; km/h
